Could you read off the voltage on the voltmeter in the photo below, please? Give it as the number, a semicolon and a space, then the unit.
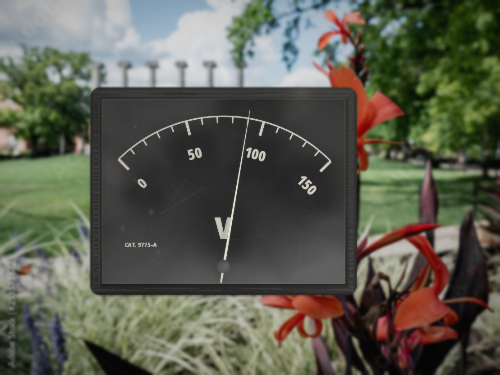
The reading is 90; V
